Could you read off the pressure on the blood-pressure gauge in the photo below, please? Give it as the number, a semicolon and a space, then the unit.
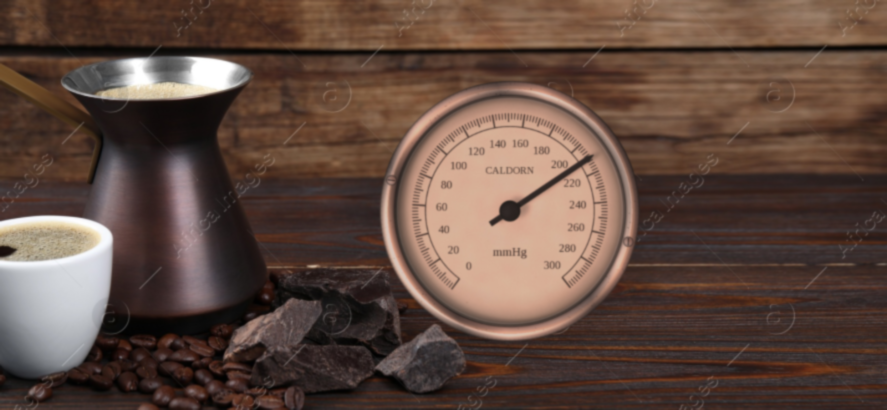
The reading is 210; mmHg
